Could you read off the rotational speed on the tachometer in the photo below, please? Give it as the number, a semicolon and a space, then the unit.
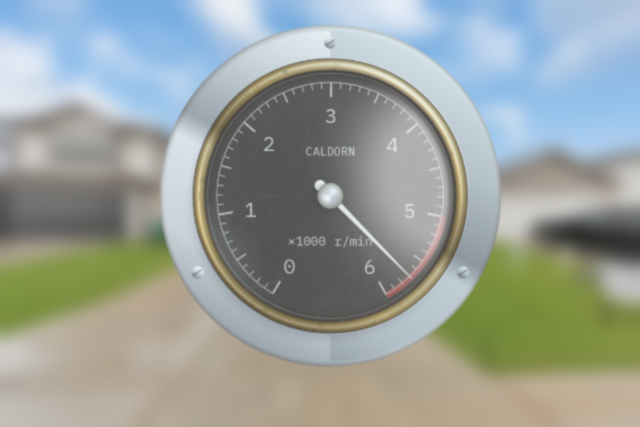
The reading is 5700; rpm
